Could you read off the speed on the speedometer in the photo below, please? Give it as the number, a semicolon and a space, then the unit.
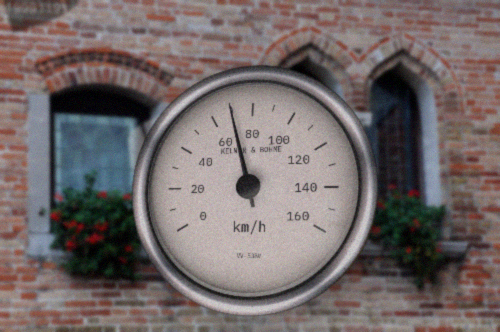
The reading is 70; km/h
